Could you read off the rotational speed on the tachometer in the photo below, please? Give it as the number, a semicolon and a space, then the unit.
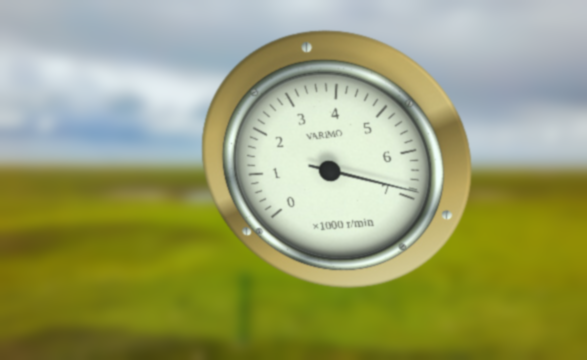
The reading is 6800; rpm
